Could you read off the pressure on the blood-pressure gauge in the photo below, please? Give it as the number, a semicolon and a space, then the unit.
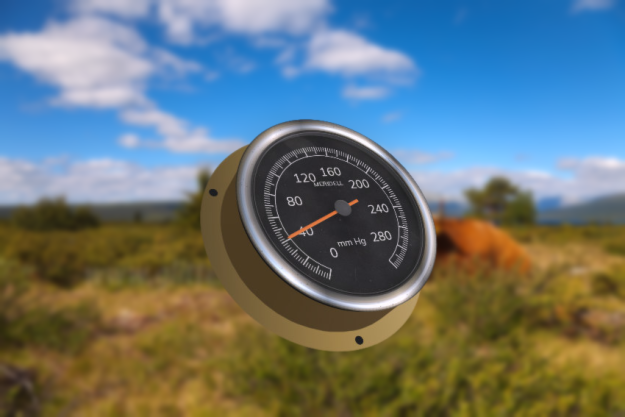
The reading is 40; mmHg
